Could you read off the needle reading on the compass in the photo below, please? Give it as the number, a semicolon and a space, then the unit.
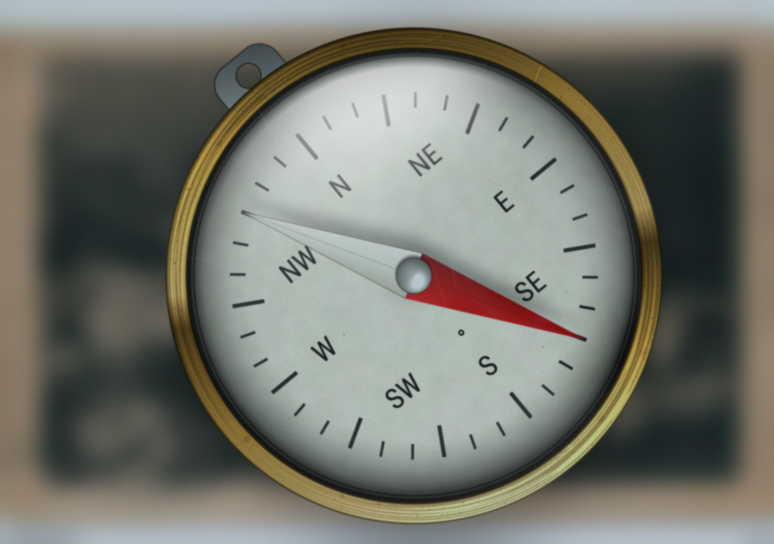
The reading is 150; °
